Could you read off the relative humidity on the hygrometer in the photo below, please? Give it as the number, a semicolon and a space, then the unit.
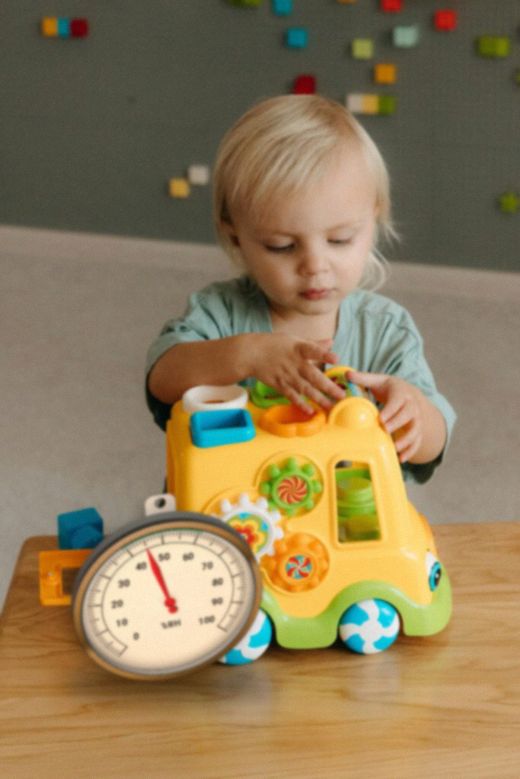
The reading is 45; %
